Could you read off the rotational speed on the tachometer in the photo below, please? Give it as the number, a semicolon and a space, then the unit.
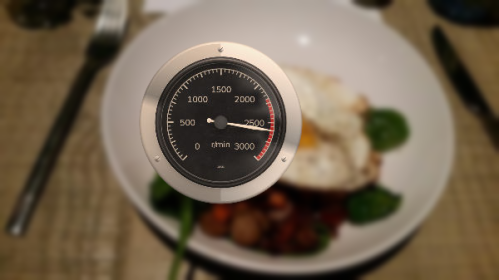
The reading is 2600; rpm
